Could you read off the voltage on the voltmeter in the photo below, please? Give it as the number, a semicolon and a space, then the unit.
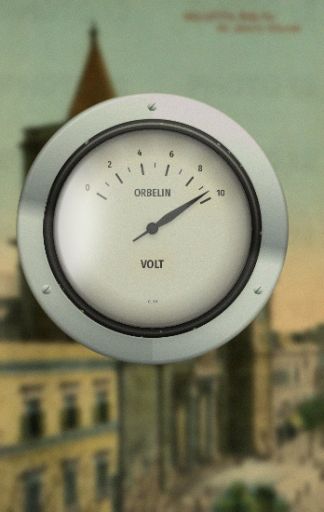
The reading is 9.5; V
